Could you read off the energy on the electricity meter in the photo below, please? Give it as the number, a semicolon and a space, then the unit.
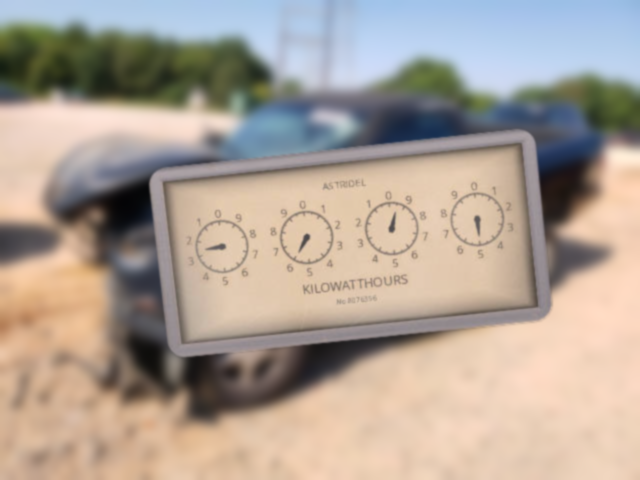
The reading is 2595; kWh
